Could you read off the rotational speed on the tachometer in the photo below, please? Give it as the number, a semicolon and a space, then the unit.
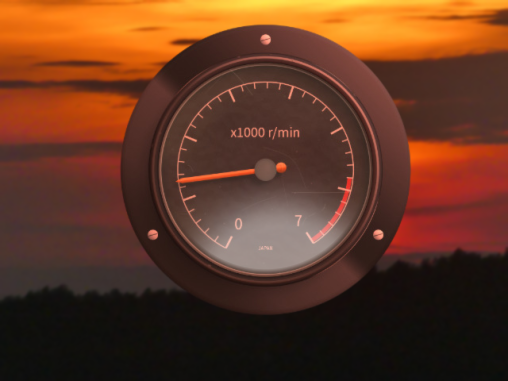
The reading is 1300; rpm
